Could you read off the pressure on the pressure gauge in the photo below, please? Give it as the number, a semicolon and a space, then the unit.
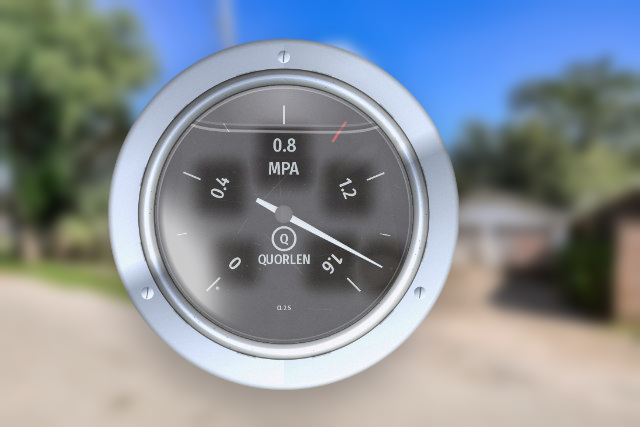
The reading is 1.5; MPa
